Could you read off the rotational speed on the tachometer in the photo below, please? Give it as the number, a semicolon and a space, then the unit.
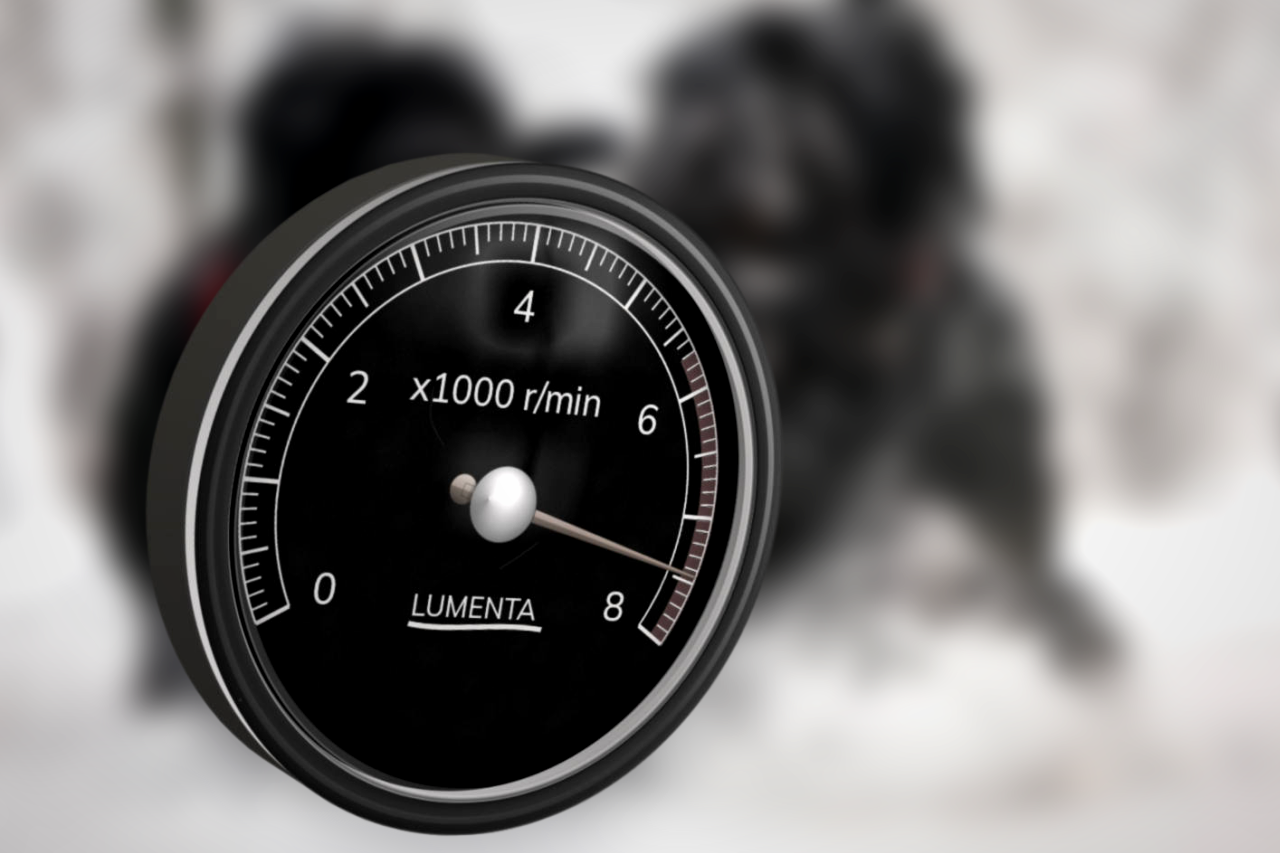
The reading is 7450; rpm
